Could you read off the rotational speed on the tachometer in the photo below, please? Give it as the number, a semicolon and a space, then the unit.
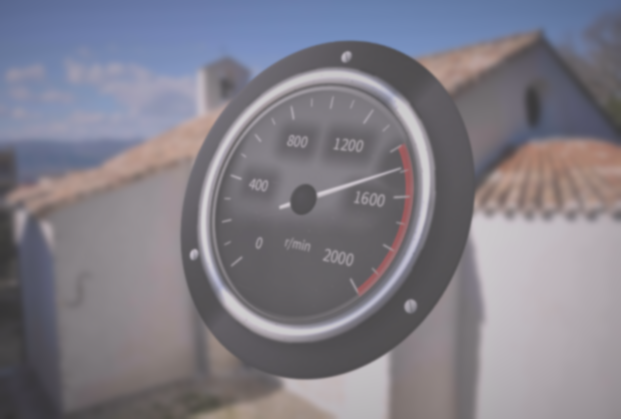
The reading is 1500; rpm
